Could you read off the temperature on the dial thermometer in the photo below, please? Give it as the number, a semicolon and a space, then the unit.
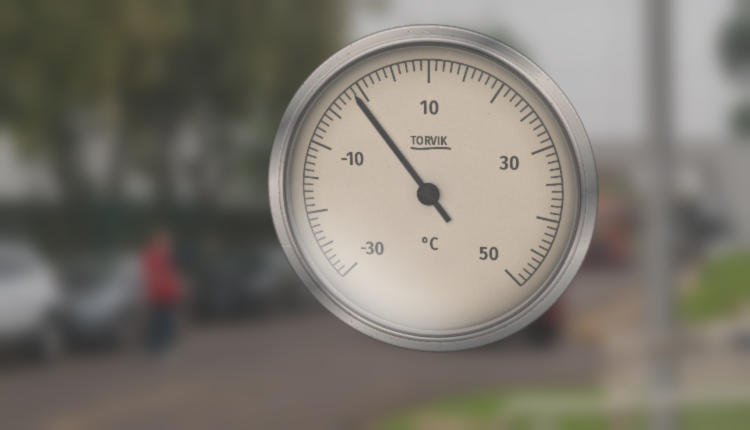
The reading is -1; °C
